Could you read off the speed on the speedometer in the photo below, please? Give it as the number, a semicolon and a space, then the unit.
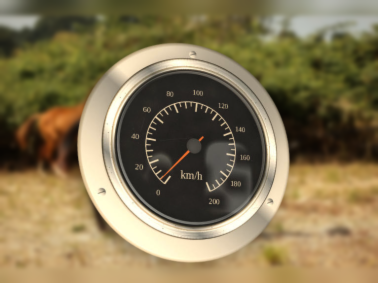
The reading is 5; km/h
